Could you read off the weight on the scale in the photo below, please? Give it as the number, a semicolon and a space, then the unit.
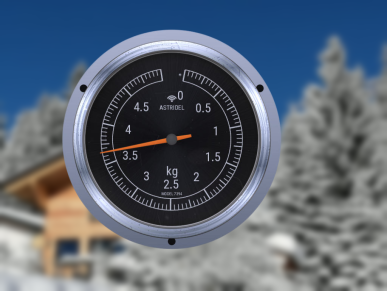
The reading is 3.65; kg
